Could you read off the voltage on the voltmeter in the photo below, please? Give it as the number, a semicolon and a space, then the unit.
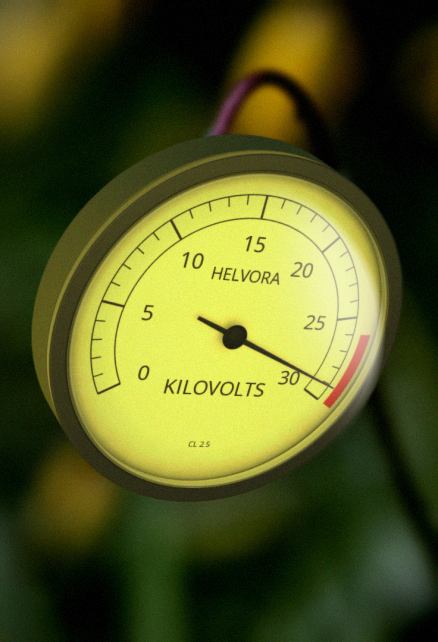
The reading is 29; kV
